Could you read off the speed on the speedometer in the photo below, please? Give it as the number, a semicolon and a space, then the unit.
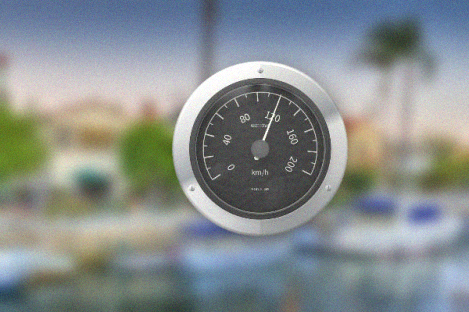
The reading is 120; km/h
